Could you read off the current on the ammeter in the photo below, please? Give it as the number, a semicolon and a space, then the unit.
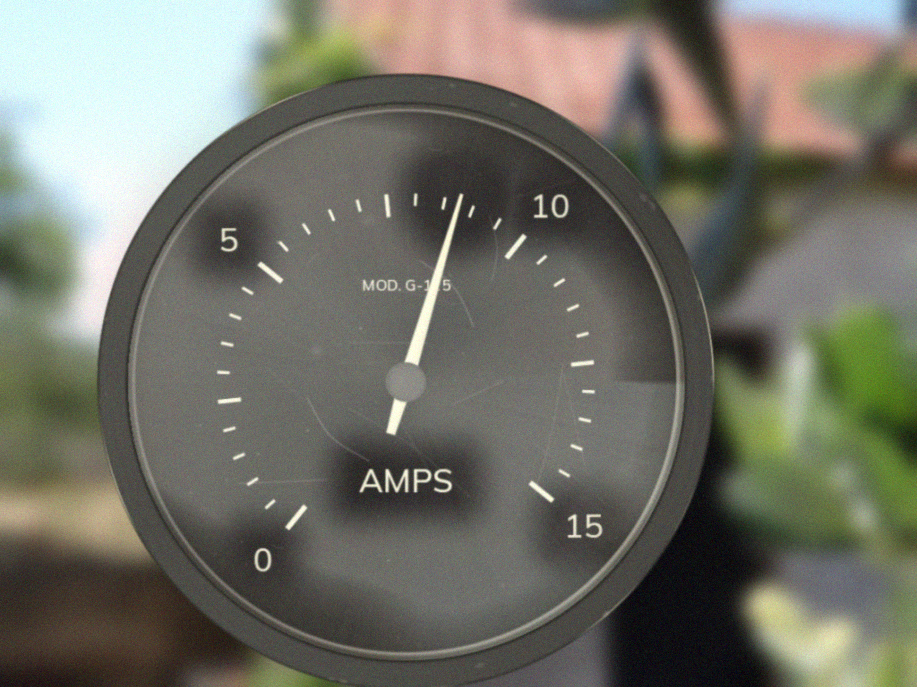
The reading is 8.75; A
